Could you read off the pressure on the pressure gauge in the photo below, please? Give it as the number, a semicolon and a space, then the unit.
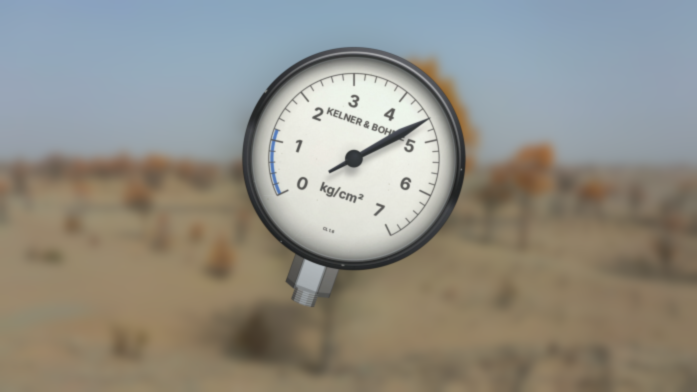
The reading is 4.6; kg/cm²
